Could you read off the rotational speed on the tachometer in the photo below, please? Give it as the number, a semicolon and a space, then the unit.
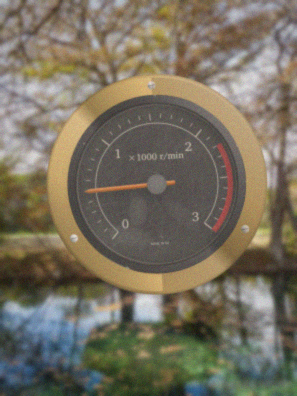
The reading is 500; rpm
